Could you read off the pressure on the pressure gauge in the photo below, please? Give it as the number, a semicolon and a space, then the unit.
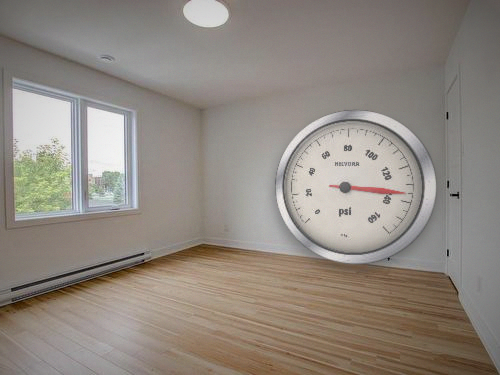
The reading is 135; psi
